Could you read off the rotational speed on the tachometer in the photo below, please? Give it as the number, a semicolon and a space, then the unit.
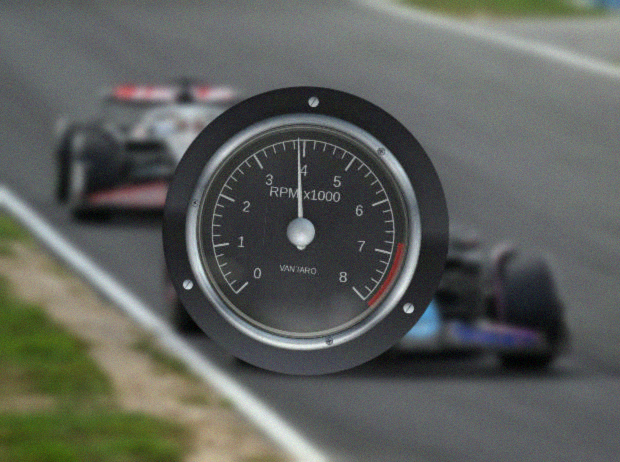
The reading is 3900; rpm
